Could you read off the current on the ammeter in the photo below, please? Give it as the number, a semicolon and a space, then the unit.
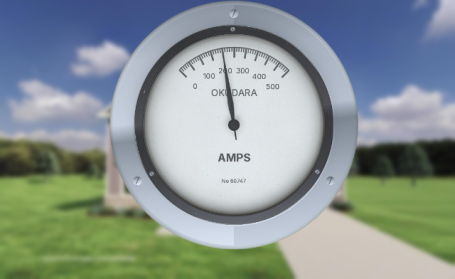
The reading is 200; A
